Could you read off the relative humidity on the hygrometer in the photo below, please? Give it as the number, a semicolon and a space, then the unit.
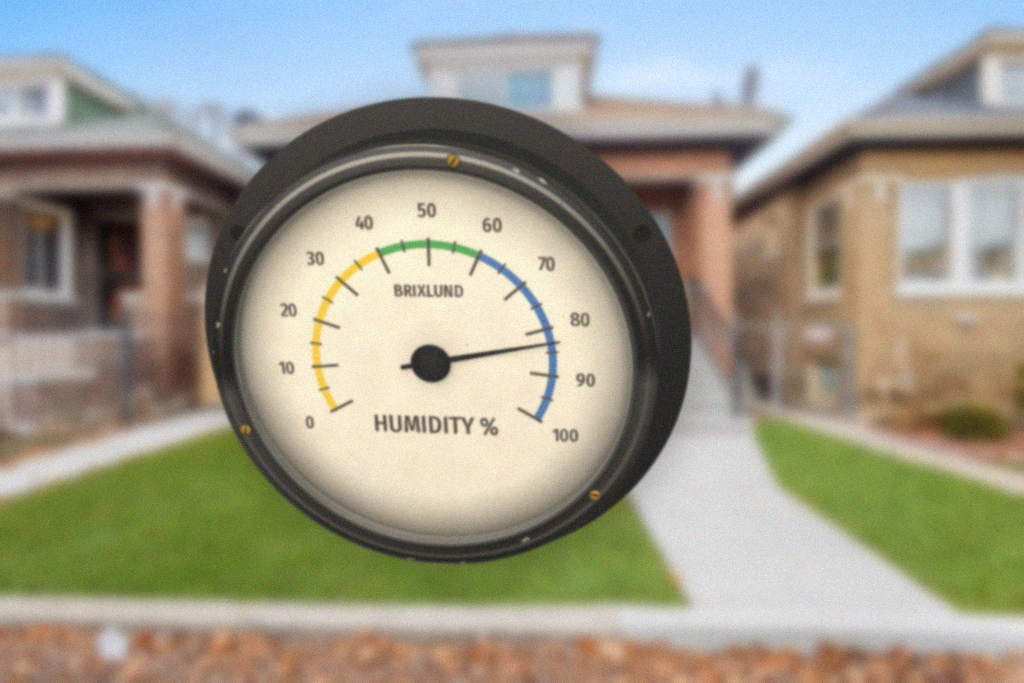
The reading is 82.5; %
